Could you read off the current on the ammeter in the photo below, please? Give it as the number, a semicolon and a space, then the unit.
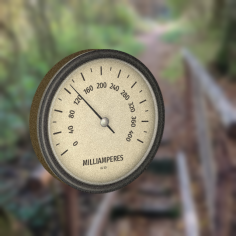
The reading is 130; mA
